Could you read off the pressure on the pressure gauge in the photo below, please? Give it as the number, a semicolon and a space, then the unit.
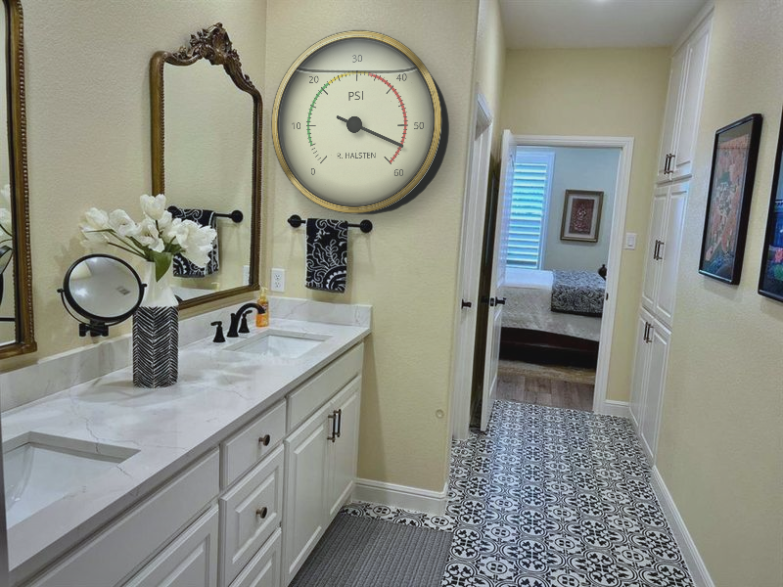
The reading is 55; psi
